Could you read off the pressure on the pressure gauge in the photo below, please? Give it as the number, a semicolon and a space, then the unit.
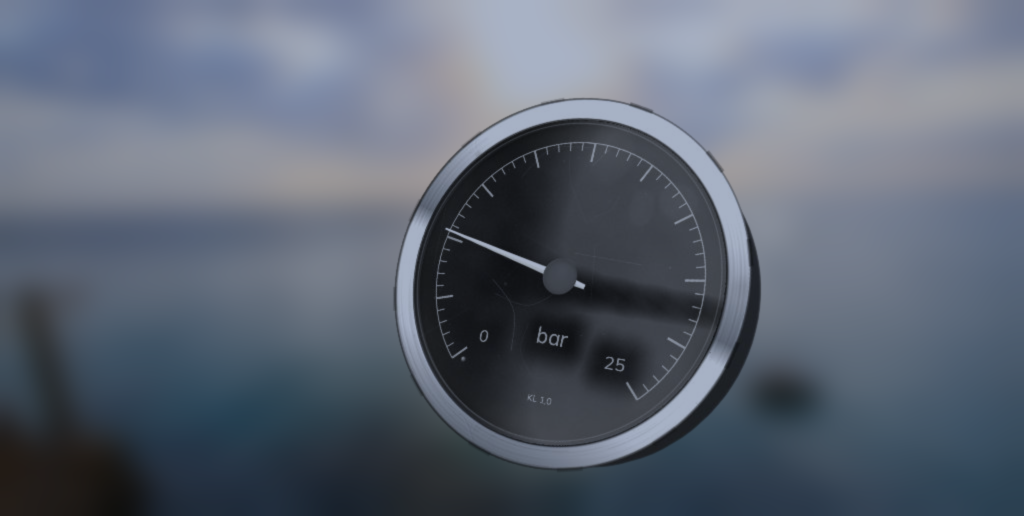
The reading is 5.25; bar
